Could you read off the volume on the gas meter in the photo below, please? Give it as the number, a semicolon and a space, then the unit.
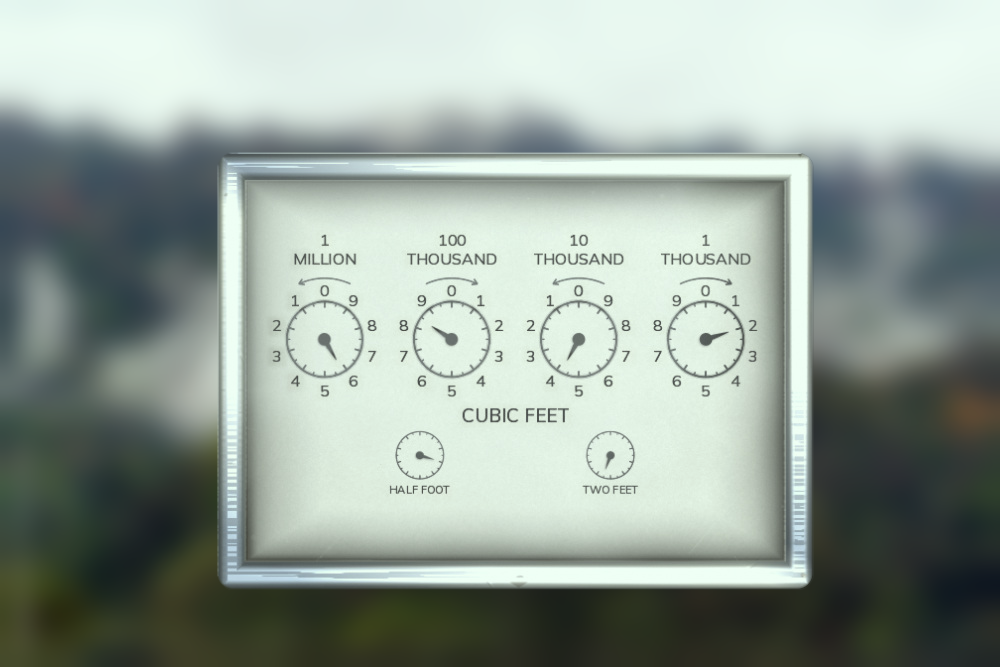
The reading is 584200; ft³
